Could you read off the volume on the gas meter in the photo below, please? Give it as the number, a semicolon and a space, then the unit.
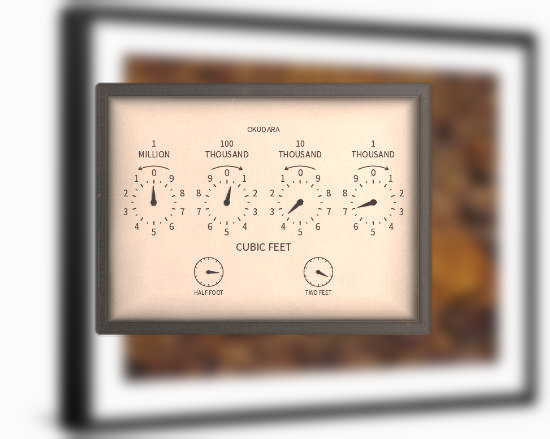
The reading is 3700; ft³
